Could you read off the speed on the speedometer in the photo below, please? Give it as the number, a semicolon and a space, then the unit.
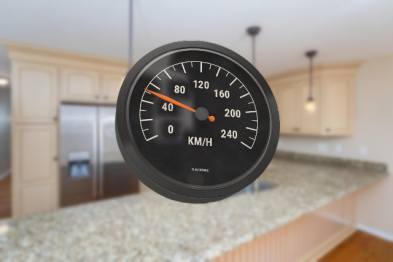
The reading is 50; km/h
